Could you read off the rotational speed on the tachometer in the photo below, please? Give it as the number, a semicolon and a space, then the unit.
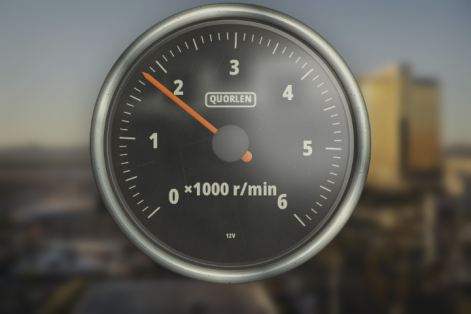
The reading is 1800; rpm
